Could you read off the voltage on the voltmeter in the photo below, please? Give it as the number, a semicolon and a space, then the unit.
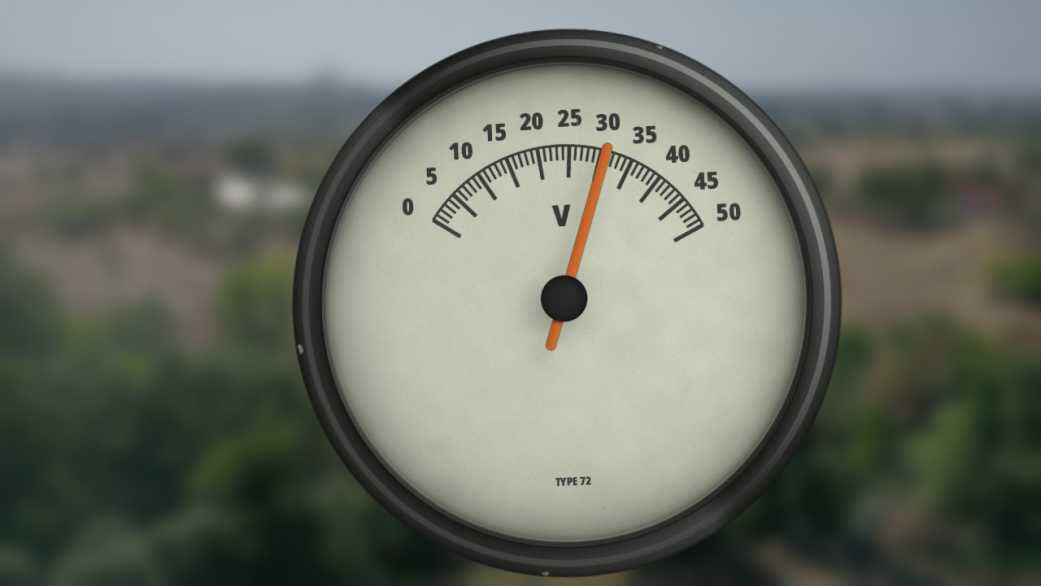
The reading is 31; V
